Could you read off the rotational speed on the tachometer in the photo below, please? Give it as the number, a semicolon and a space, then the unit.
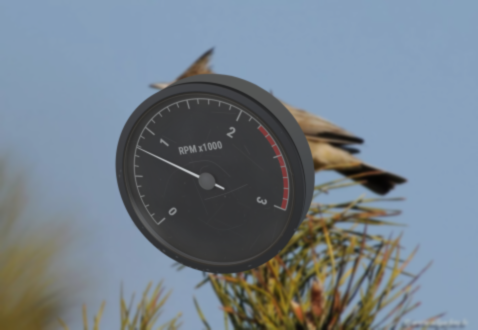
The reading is 800; rpm
